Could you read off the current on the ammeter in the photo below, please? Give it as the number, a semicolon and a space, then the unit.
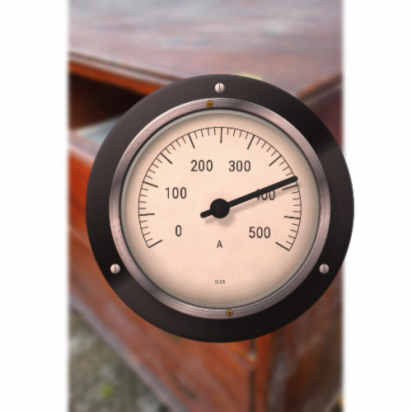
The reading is 390; A
